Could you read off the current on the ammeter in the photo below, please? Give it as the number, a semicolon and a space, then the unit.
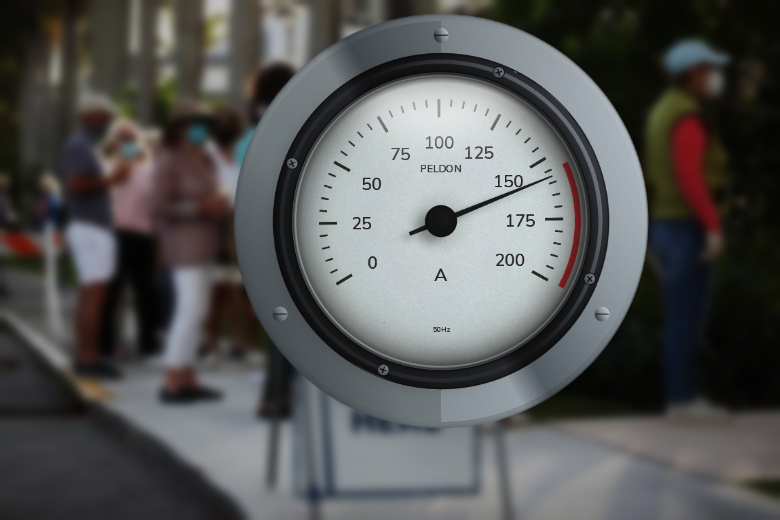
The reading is 157.5; A
